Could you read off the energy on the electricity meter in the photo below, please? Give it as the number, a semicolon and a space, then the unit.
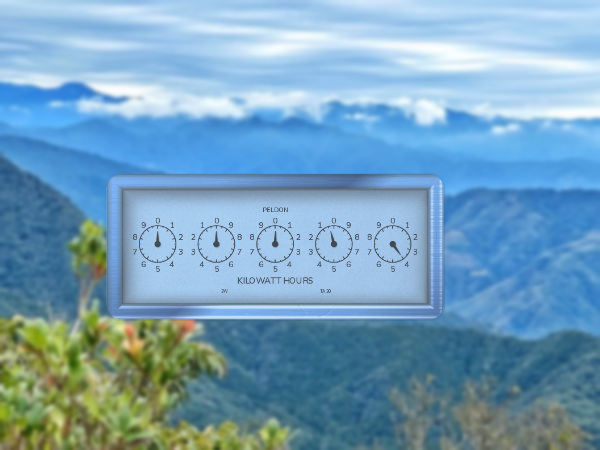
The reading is 4; kWh
